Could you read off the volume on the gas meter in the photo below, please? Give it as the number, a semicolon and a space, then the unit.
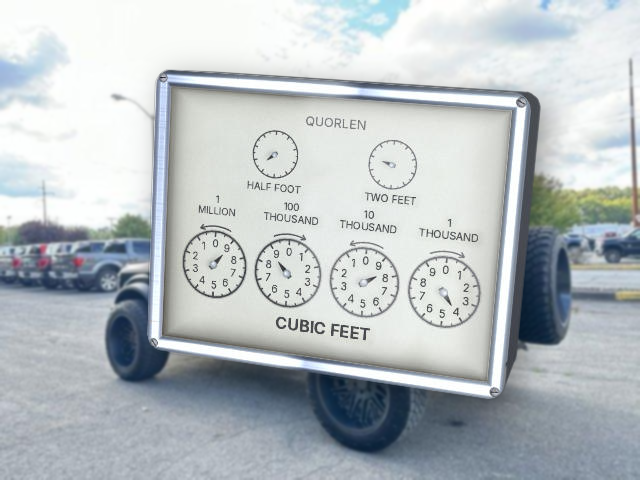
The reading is 888400; ft³
